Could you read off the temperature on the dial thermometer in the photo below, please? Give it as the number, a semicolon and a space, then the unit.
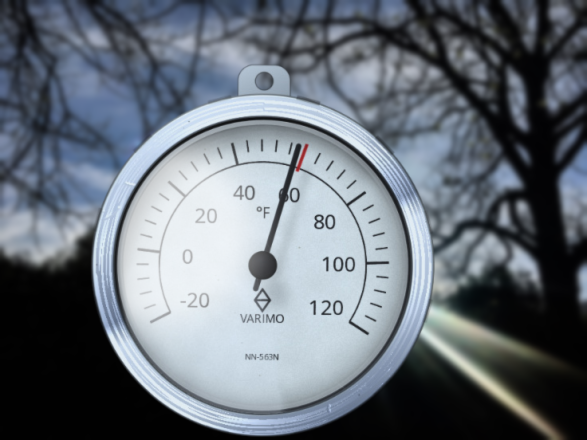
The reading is 58; °F
